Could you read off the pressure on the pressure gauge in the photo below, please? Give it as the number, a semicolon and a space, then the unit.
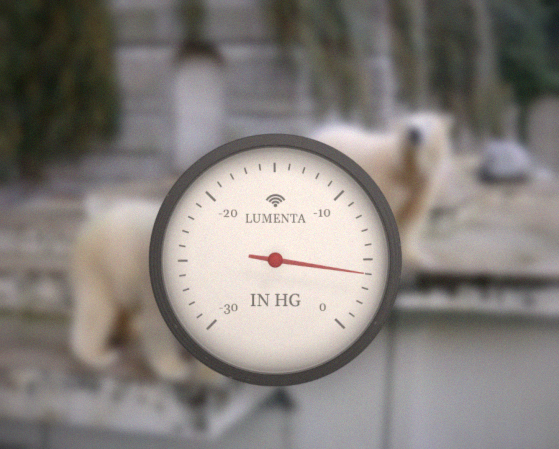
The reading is -4; inHg
